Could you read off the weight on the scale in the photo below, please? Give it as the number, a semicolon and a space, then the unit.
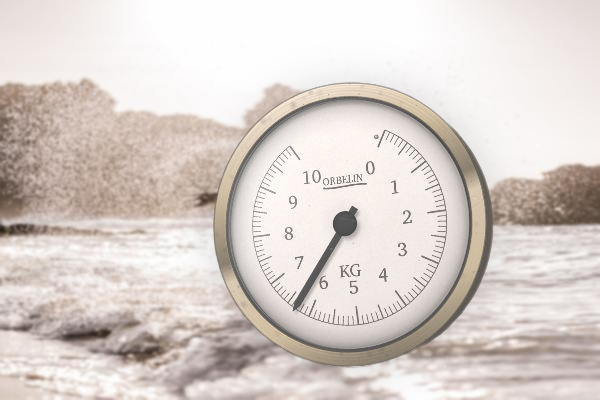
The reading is 6.3; kg
